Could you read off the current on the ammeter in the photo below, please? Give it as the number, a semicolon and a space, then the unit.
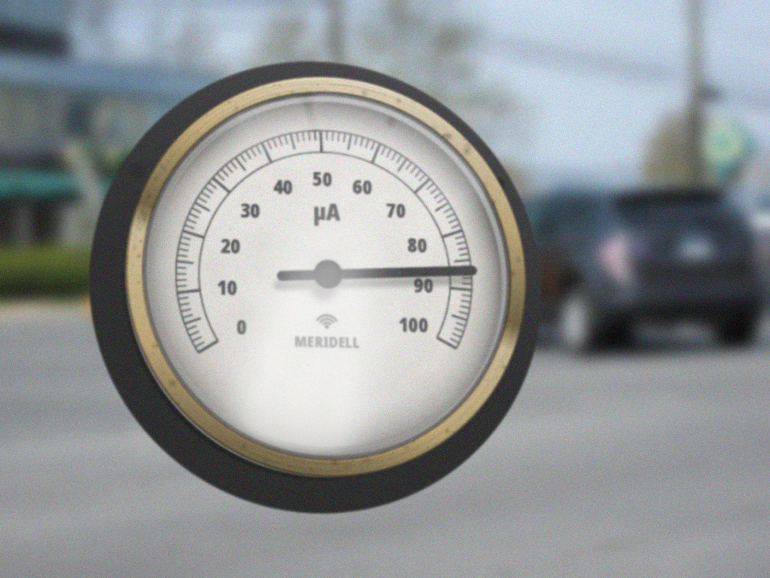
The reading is 87; µA
